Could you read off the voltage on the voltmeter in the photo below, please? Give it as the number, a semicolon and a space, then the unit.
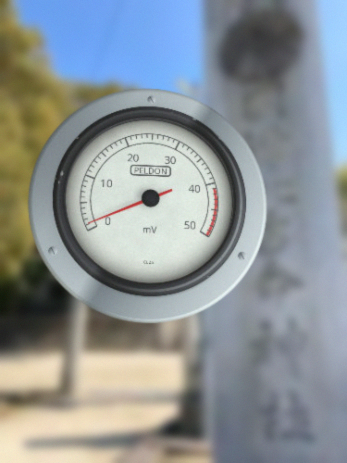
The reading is 1; mV
